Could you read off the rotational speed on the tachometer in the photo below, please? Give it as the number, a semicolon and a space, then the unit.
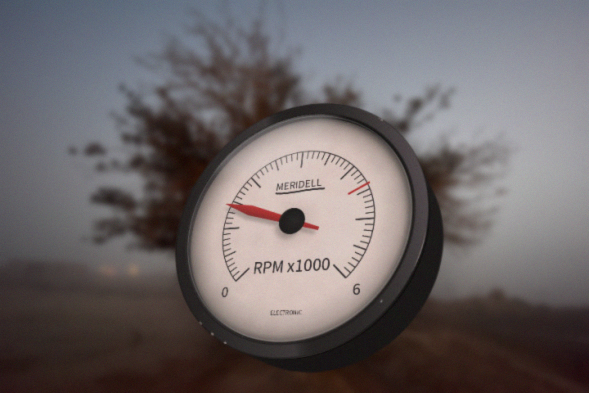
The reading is 1400; rpm
